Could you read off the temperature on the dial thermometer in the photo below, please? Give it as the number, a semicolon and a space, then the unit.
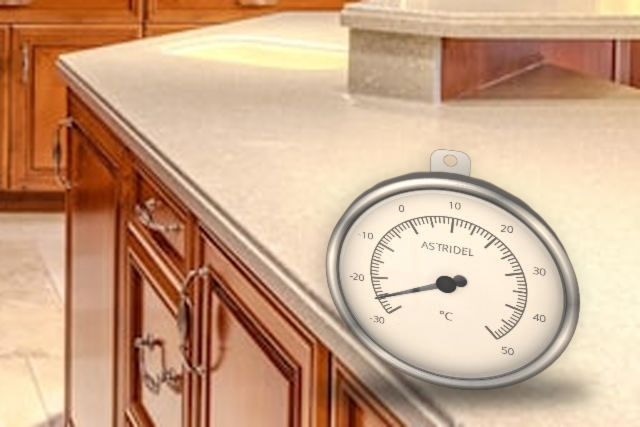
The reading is -25; °C
